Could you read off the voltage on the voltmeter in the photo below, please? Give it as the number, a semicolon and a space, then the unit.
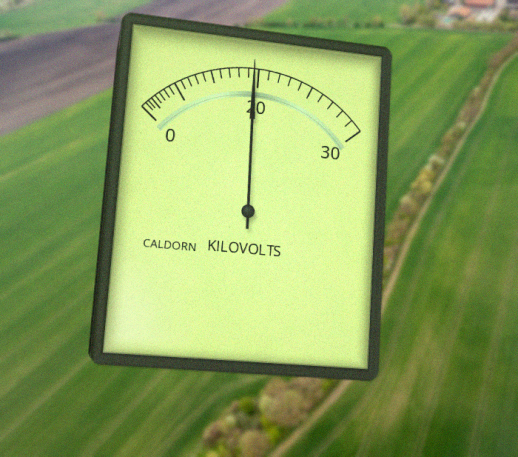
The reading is 19.5; kV
